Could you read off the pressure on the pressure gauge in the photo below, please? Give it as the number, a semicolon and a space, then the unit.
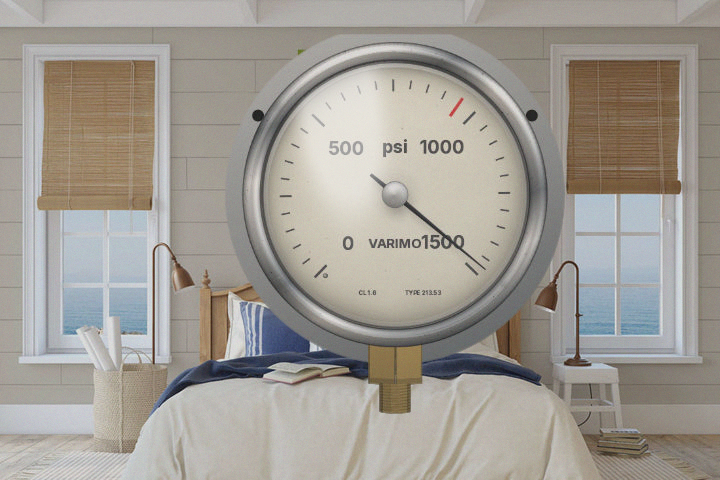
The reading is 1475; psi
